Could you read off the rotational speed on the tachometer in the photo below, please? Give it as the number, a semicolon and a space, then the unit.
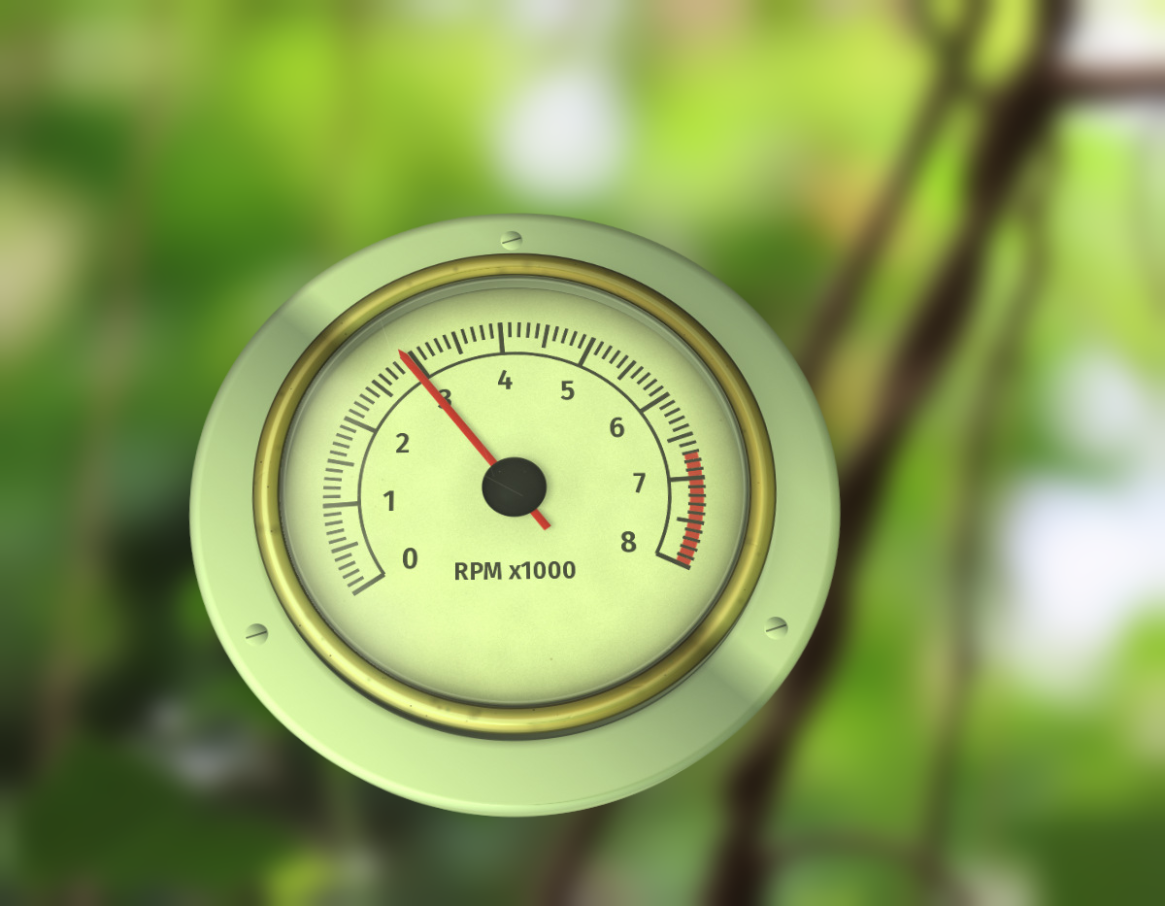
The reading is 2900; rpm
